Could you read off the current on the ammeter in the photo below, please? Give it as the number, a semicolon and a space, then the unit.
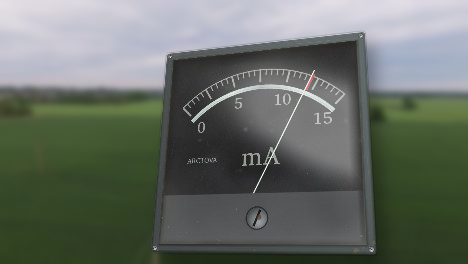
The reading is 12; mA
